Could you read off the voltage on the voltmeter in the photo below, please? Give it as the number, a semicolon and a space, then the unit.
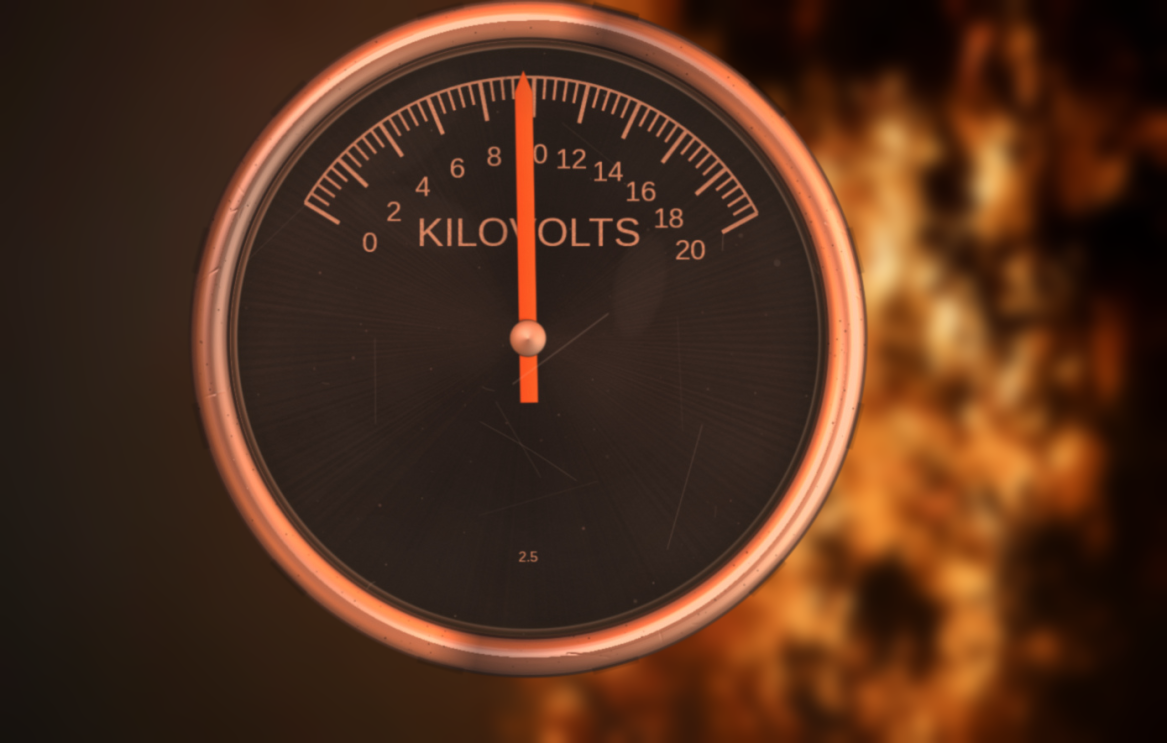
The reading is 9.6; kV
